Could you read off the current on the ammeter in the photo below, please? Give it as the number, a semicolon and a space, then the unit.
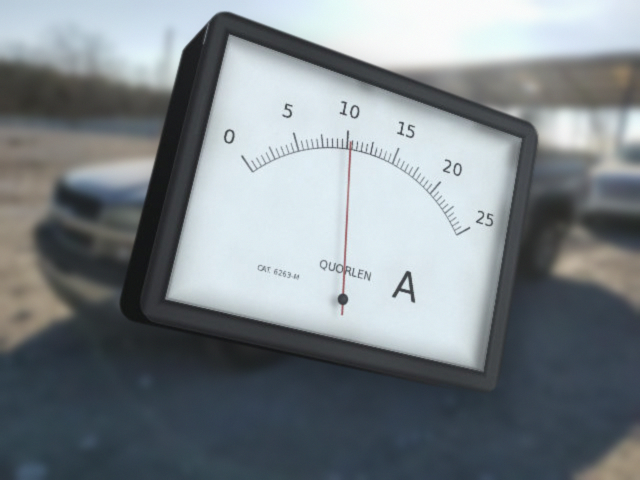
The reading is 10; A
